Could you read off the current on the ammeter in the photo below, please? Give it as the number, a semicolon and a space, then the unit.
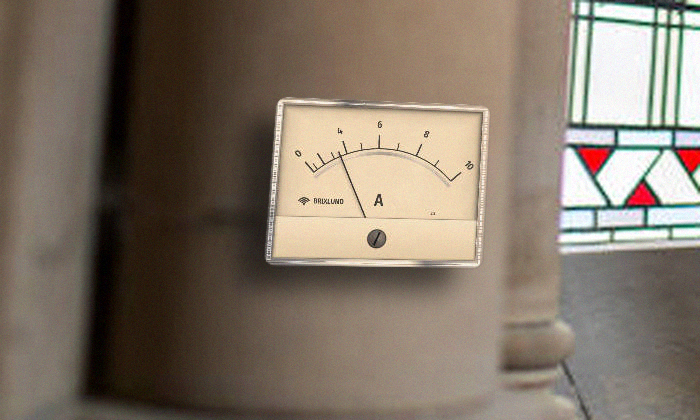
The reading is 3.5; A
